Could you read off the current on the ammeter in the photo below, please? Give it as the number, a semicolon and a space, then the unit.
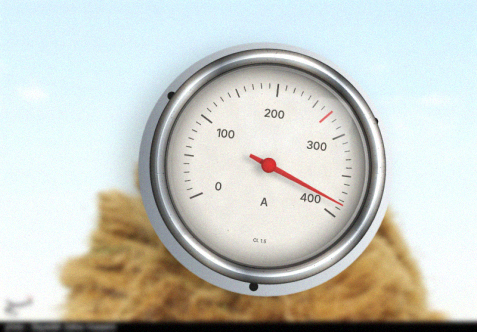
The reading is 385; A
